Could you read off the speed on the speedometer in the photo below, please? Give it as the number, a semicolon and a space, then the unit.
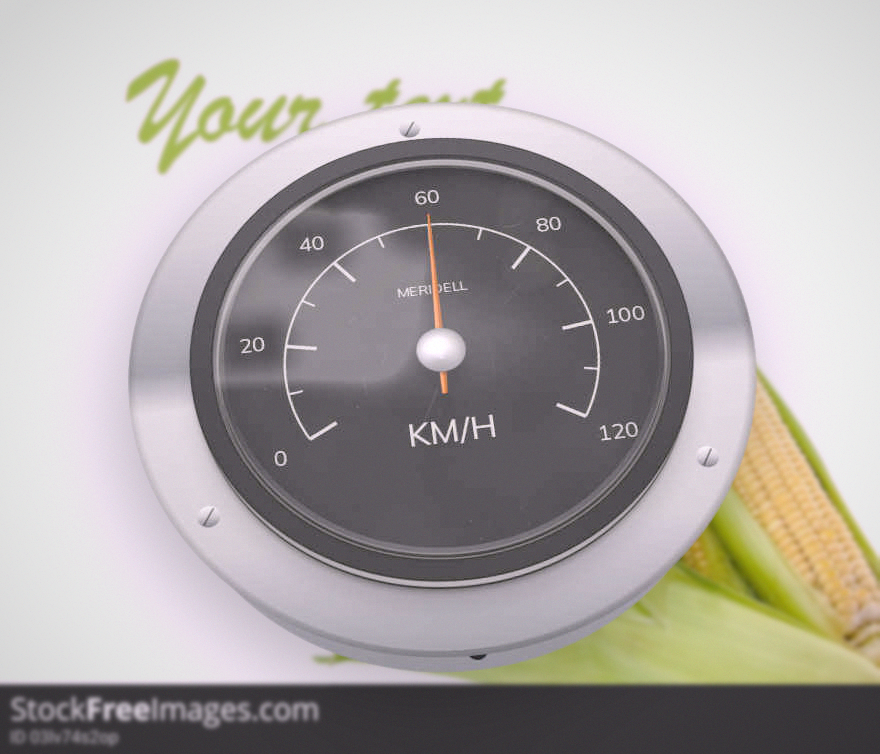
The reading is 60; km/h
